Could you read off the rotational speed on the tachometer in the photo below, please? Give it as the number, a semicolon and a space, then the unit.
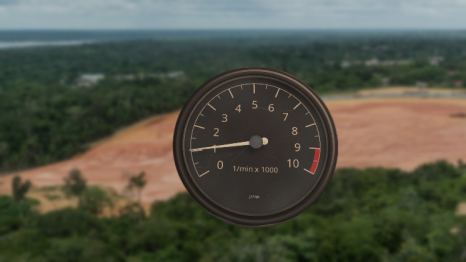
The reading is 1000; rpm
